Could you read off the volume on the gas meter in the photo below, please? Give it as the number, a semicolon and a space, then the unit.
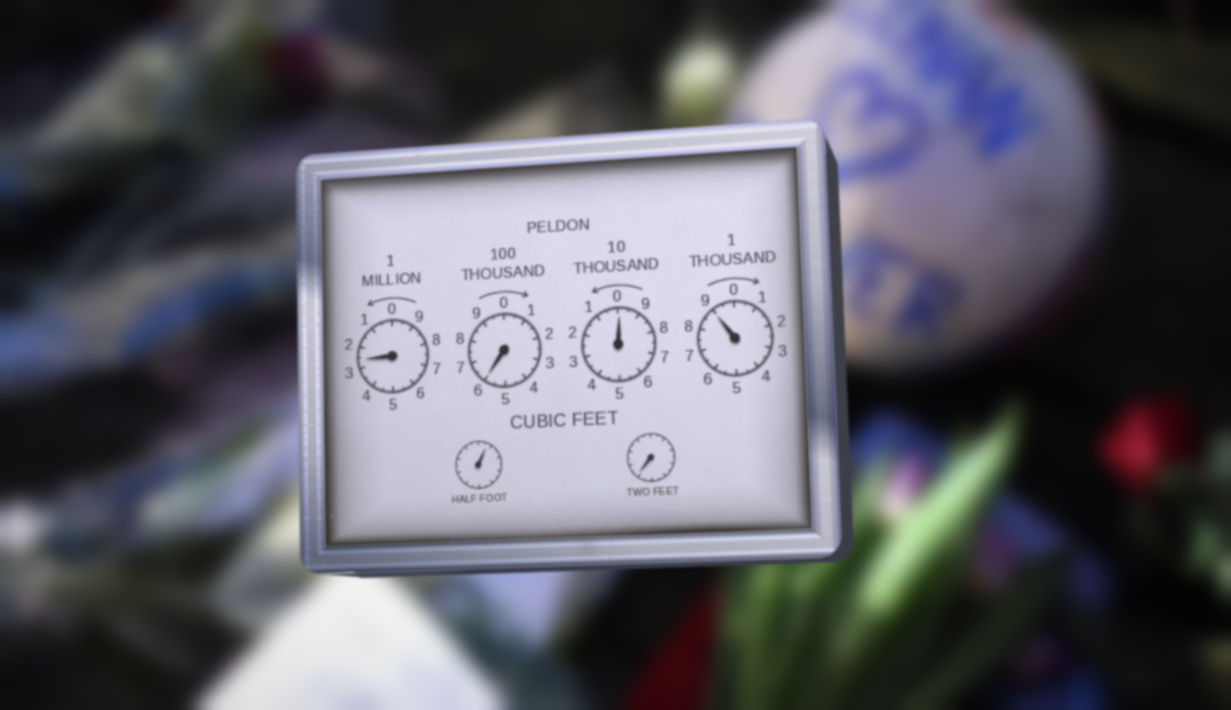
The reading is 259900; ft³
